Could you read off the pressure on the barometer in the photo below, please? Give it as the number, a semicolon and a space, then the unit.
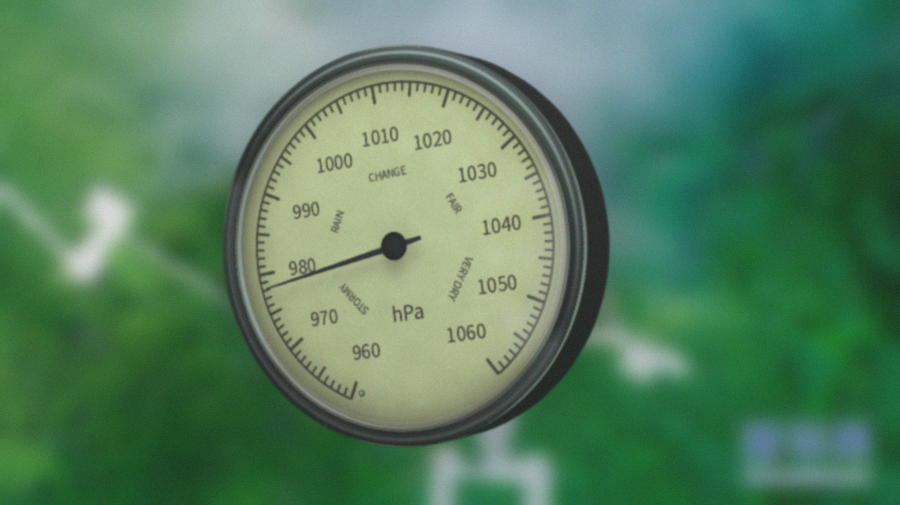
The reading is 978; hPa
